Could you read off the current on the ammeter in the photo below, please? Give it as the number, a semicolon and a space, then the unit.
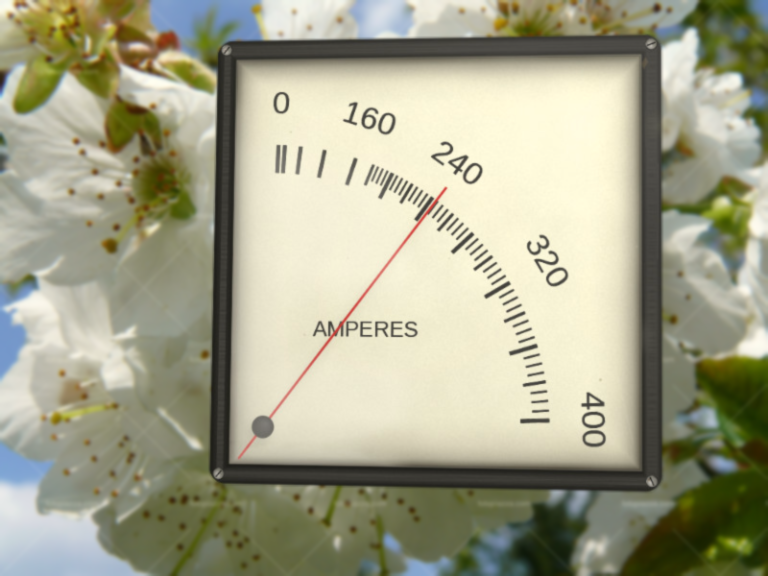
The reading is 245; A
